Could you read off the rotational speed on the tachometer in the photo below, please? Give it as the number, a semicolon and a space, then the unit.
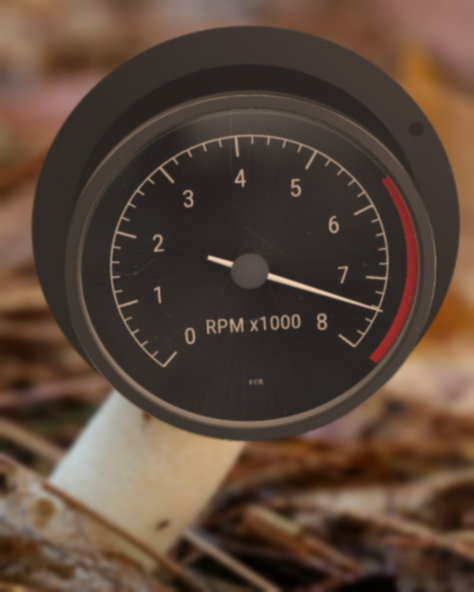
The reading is 7400; rpm
